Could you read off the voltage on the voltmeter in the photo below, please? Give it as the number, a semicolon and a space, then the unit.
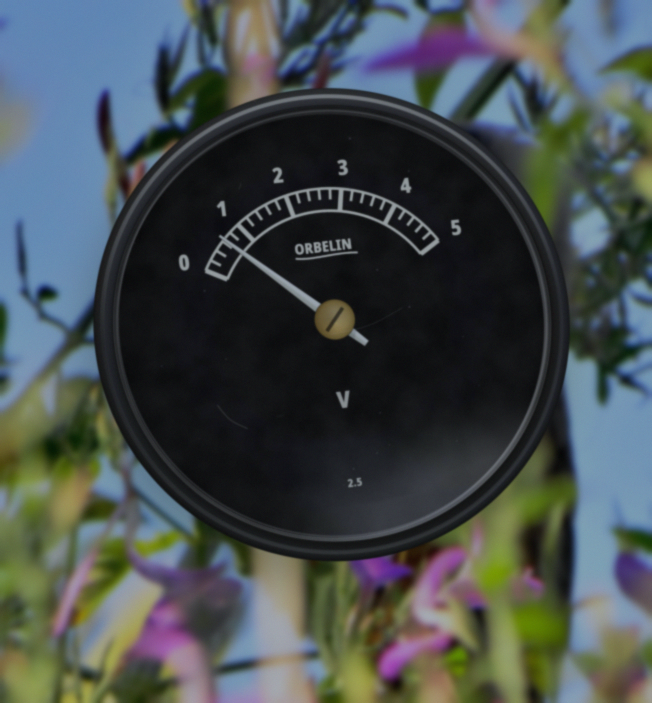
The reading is 0.6; V
